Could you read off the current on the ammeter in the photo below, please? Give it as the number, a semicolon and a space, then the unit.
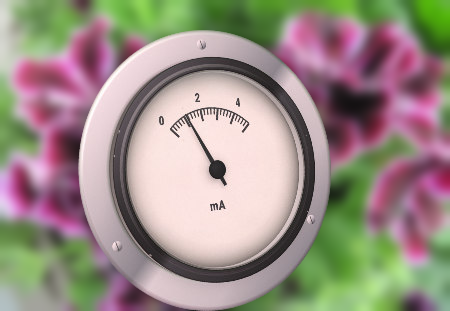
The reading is 1; mA
